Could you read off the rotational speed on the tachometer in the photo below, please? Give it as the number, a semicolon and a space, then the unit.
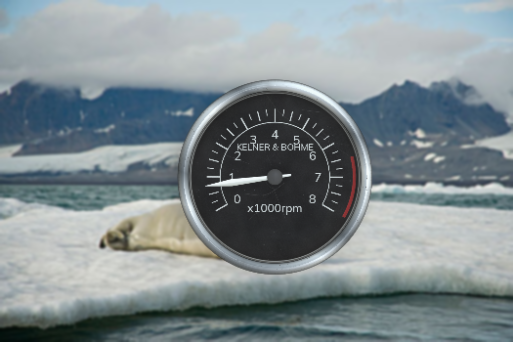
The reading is 750; rpm
